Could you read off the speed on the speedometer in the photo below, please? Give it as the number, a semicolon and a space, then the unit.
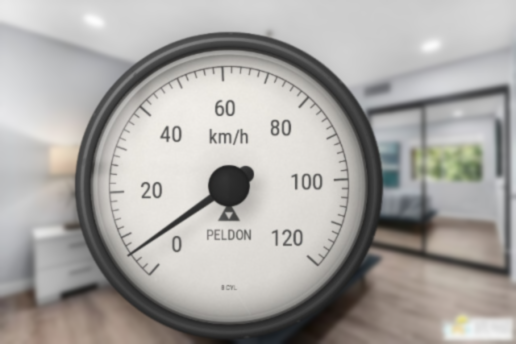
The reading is 6; km/h
